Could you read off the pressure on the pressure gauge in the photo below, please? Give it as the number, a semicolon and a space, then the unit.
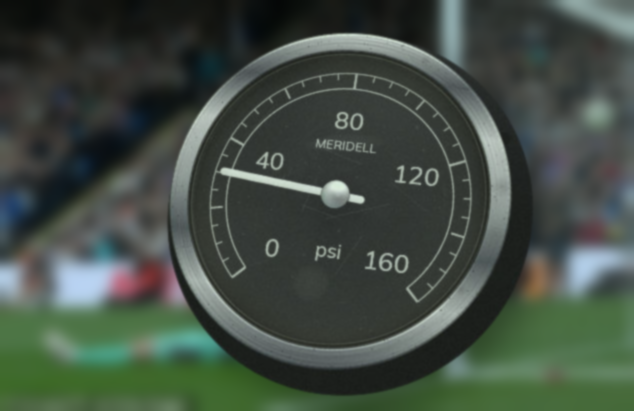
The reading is 30; psi
